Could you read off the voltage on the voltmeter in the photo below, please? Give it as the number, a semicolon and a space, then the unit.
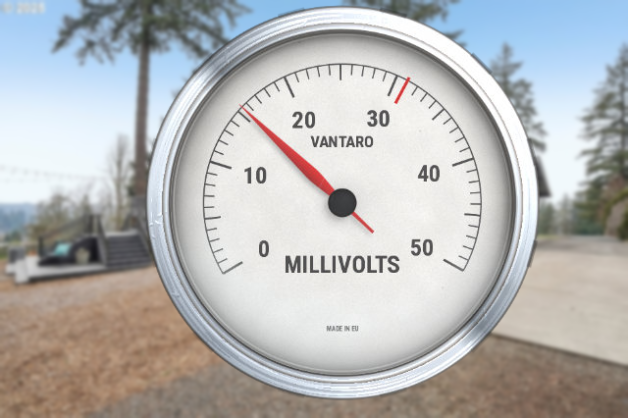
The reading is 15.5; mV
